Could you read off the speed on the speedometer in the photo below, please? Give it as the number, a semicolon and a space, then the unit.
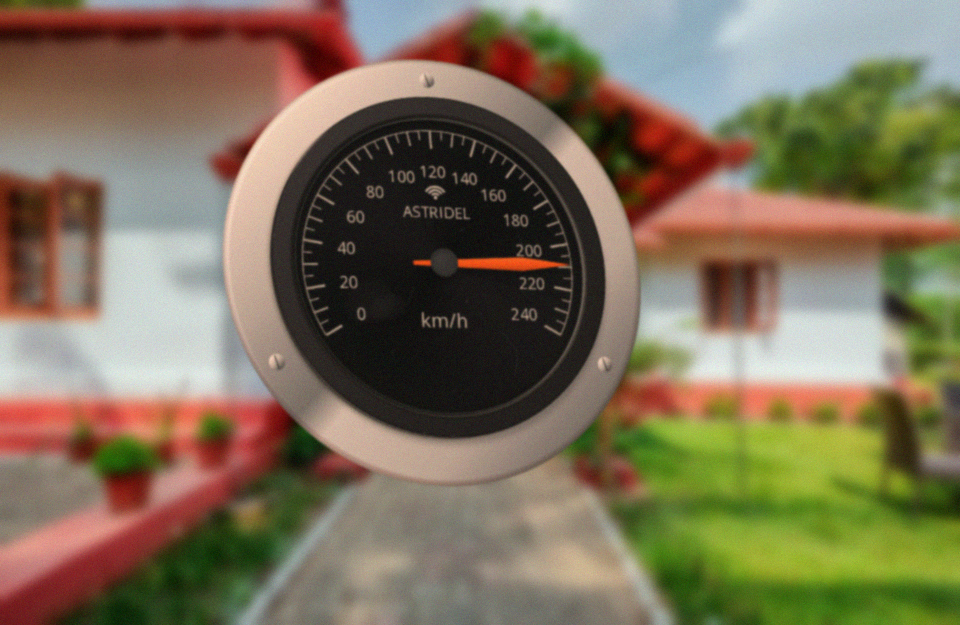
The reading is 210; km/h
